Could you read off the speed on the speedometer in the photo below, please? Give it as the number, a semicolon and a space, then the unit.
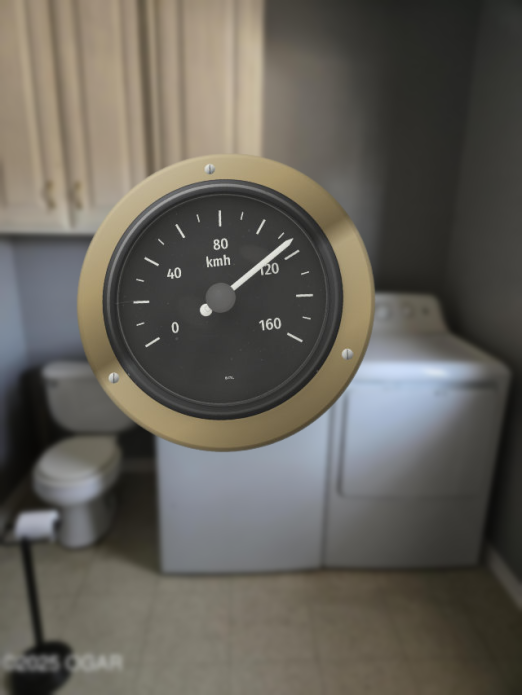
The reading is 115; km/h
